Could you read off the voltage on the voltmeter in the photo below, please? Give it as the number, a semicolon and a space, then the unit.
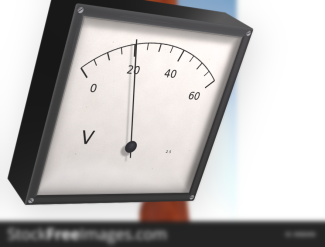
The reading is 20; V
